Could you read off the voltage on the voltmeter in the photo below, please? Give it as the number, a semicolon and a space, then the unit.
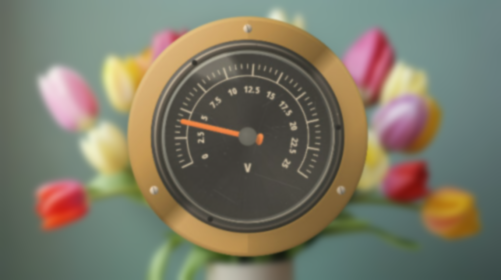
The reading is 4; V
